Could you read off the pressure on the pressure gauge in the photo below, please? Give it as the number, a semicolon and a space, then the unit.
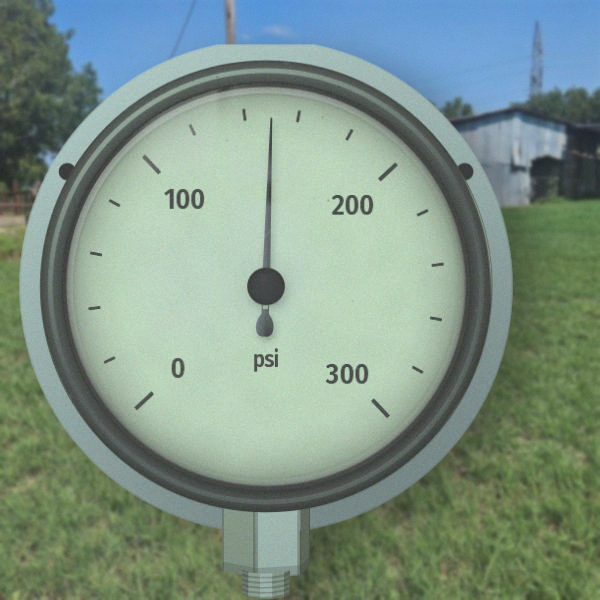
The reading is 150; psi
